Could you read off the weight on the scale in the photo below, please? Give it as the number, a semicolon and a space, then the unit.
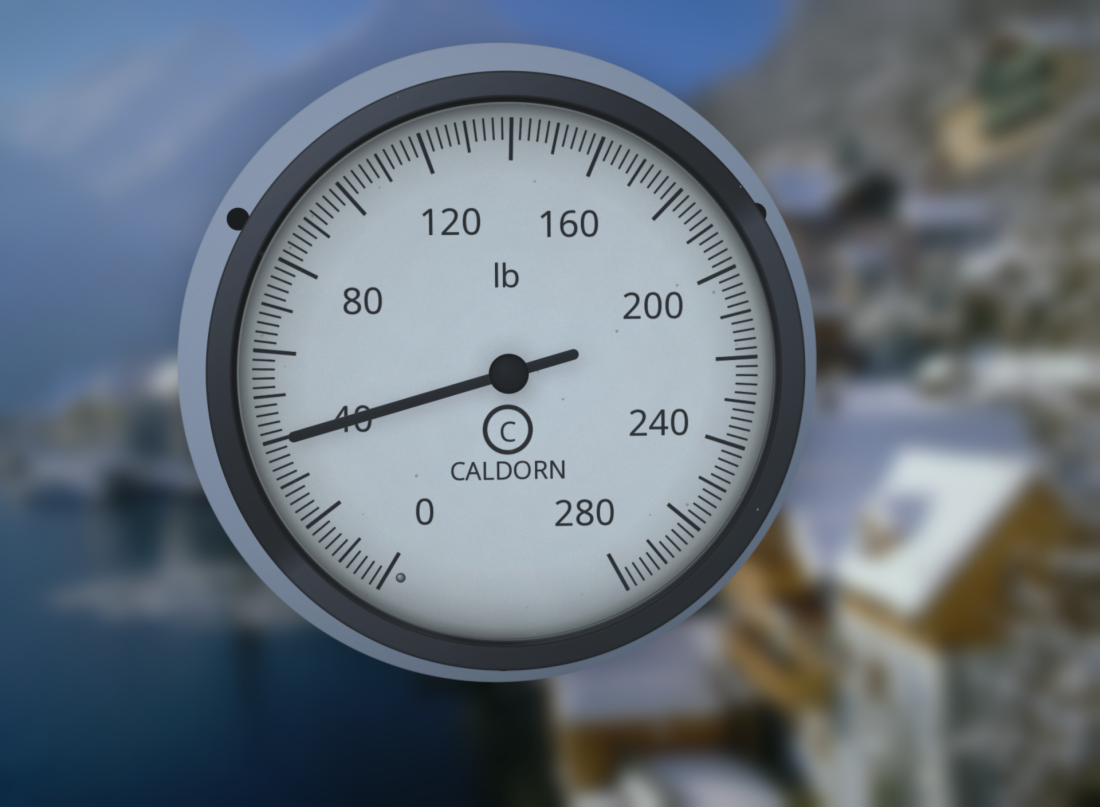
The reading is 40; lb
